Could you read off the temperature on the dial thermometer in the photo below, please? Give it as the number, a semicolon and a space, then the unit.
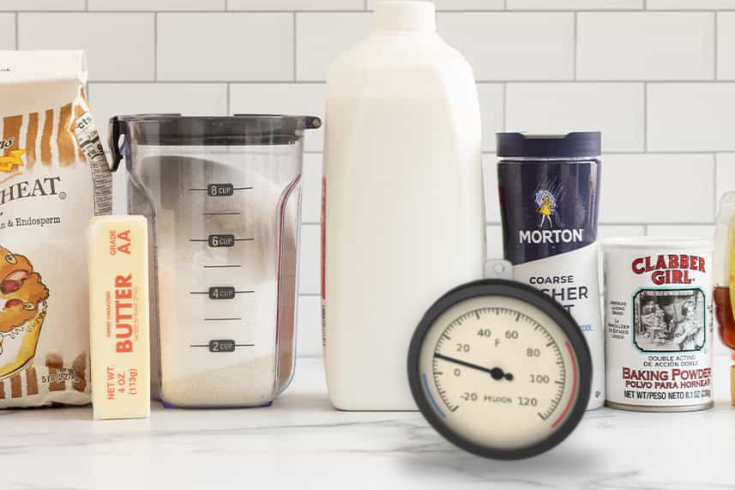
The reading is 10; °F
